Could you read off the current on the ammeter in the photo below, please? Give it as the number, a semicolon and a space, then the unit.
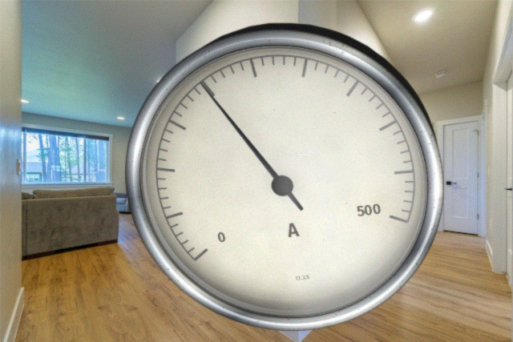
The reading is 200; A
